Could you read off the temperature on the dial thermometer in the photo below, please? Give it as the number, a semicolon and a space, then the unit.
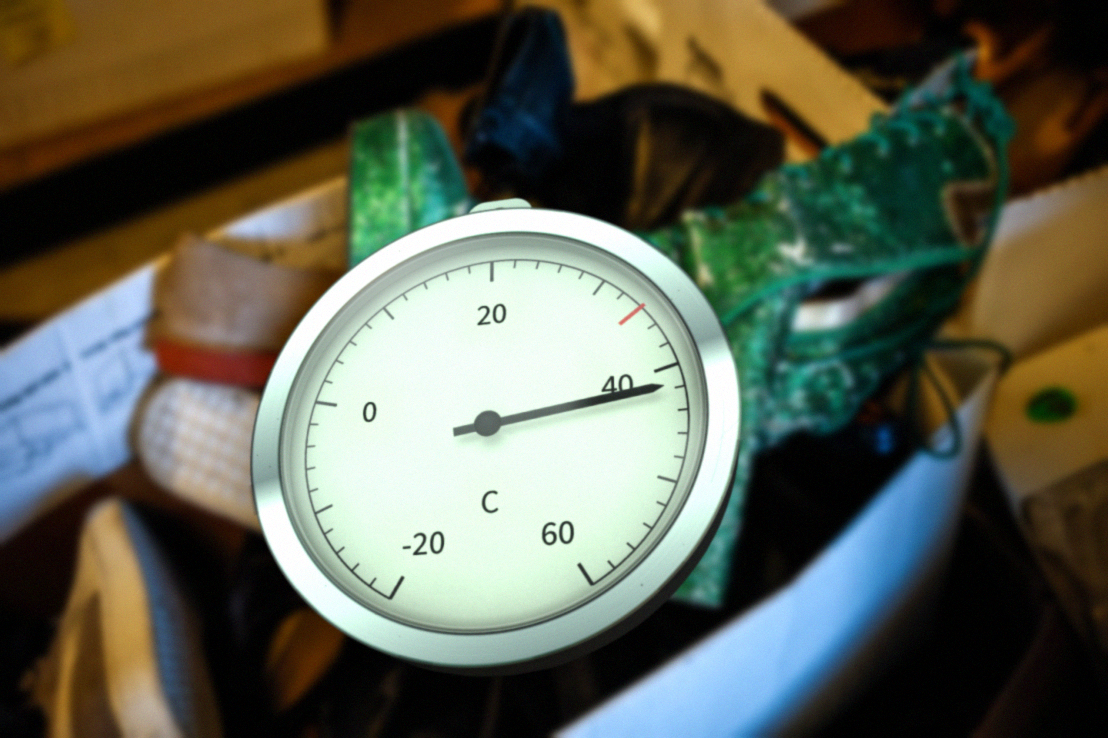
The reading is 42; °C
